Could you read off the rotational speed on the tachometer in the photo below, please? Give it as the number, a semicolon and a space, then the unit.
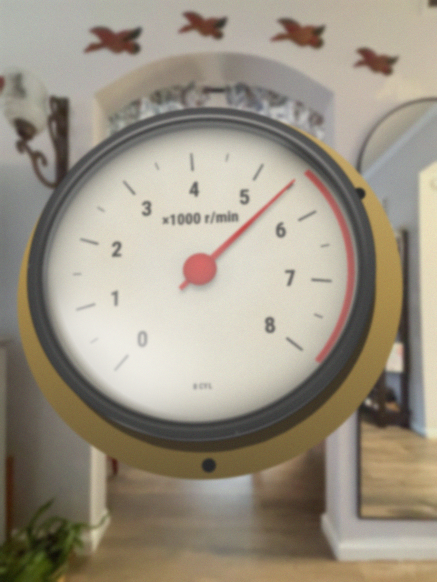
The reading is 5500; rpm
